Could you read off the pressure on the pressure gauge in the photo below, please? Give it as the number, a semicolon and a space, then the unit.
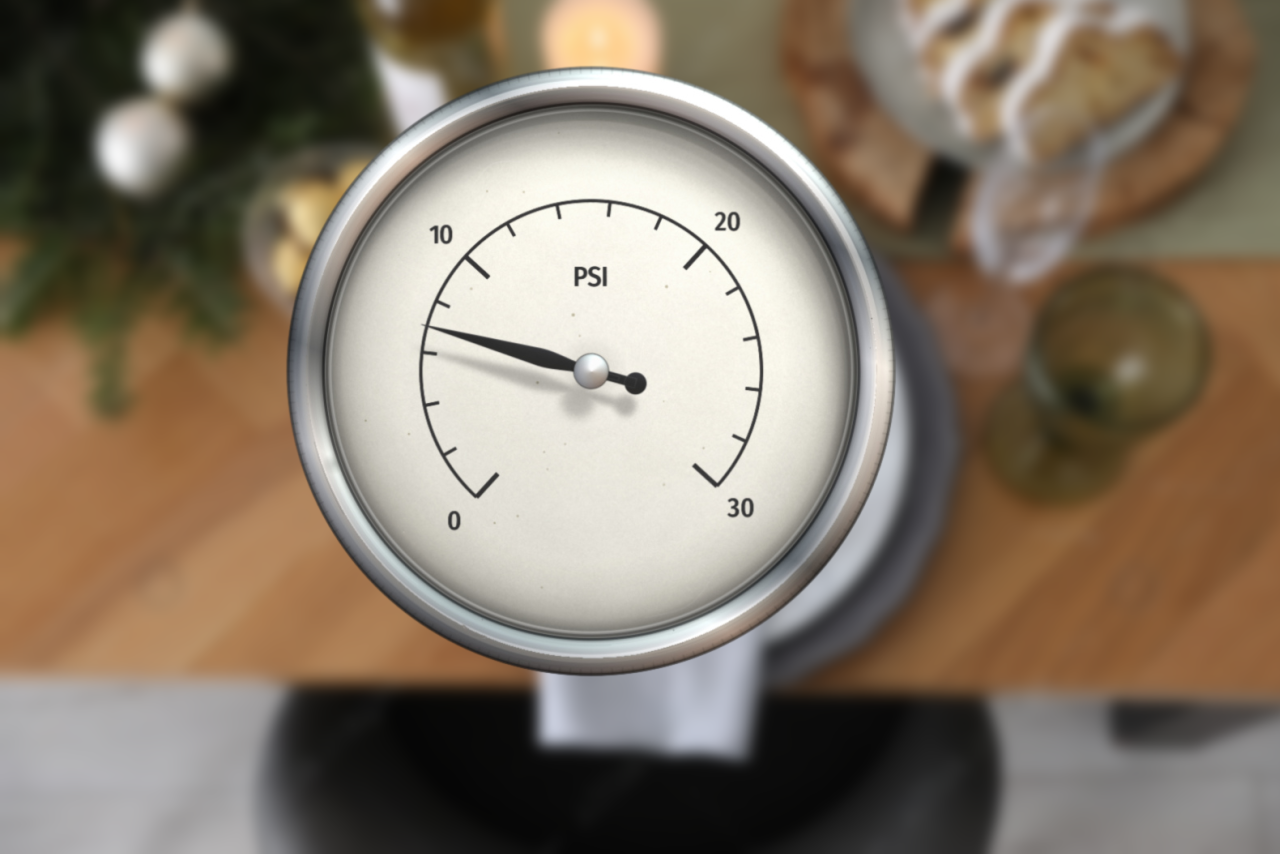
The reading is 7; psi
